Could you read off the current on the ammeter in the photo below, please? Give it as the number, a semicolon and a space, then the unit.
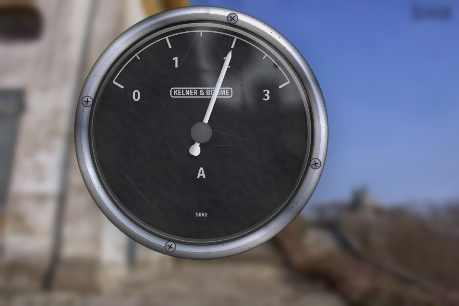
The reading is 2; A
